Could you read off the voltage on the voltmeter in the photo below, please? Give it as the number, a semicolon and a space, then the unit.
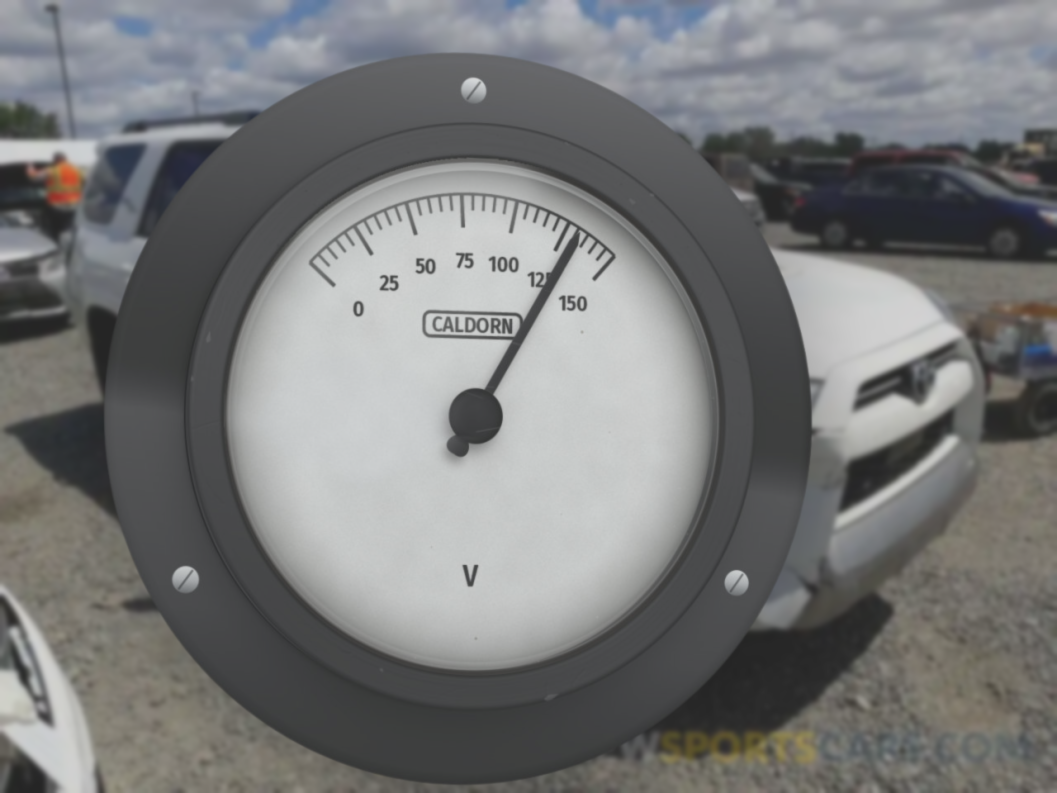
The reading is 130; V
